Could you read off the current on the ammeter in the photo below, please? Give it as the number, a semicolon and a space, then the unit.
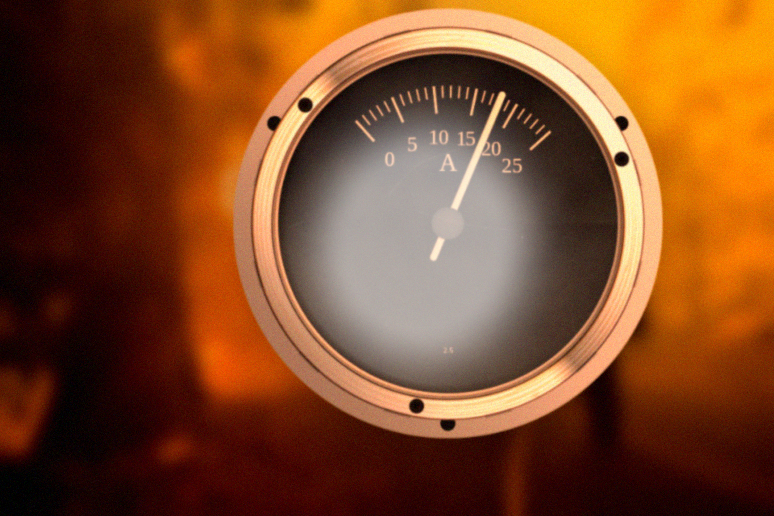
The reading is 18; A
